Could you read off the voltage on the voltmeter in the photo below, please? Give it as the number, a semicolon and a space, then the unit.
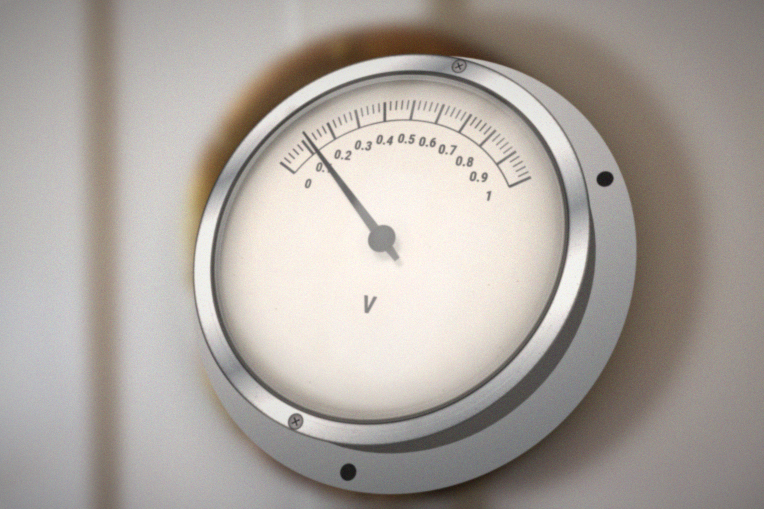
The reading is 0.12; V
